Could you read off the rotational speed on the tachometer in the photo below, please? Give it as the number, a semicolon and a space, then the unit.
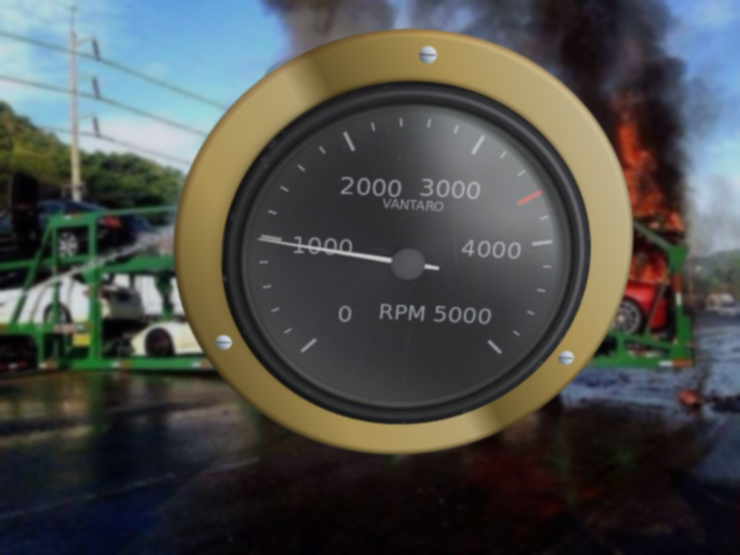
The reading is 1000; rpm
